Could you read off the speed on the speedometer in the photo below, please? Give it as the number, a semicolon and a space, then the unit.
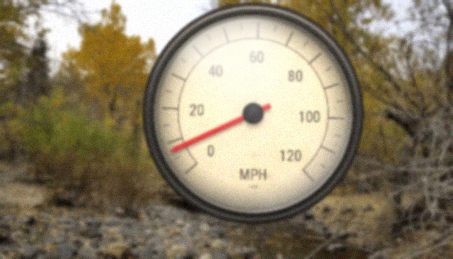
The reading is 7.5; mph
